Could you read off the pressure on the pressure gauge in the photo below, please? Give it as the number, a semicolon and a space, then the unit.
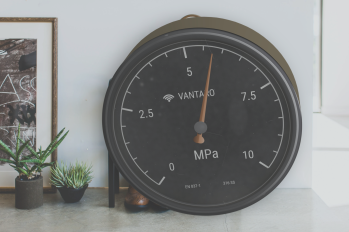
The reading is 5.75; MPa
